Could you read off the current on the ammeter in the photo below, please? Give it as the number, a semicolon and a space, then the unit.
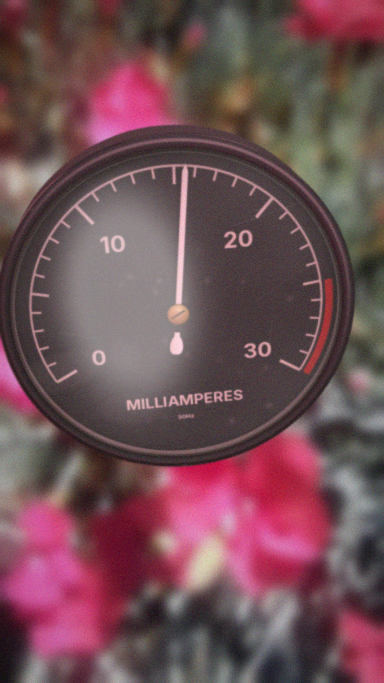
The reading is 15.5; mA
